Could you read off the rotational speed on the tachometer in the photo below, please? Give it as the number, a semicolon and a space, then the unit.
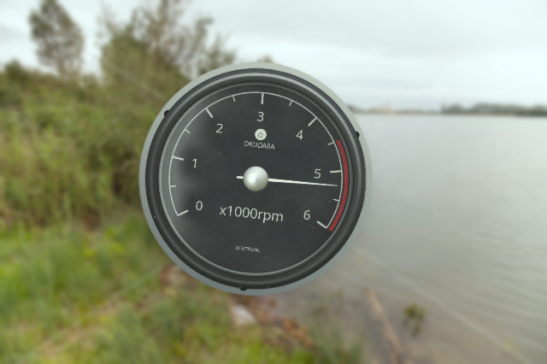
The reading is 5250; rpm
